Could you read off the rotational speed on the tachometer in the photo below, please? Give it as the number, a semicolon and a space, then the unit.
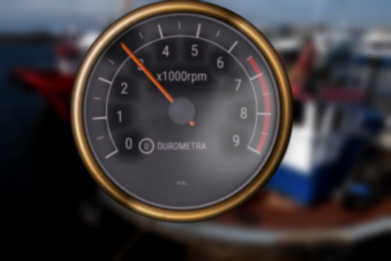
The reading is 3000; rpm
